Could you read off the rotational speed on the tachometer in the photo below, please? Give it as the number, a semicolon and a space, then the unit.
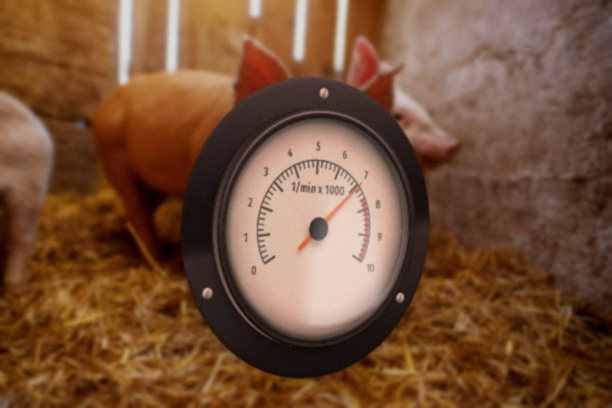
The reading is 7000; rpm
